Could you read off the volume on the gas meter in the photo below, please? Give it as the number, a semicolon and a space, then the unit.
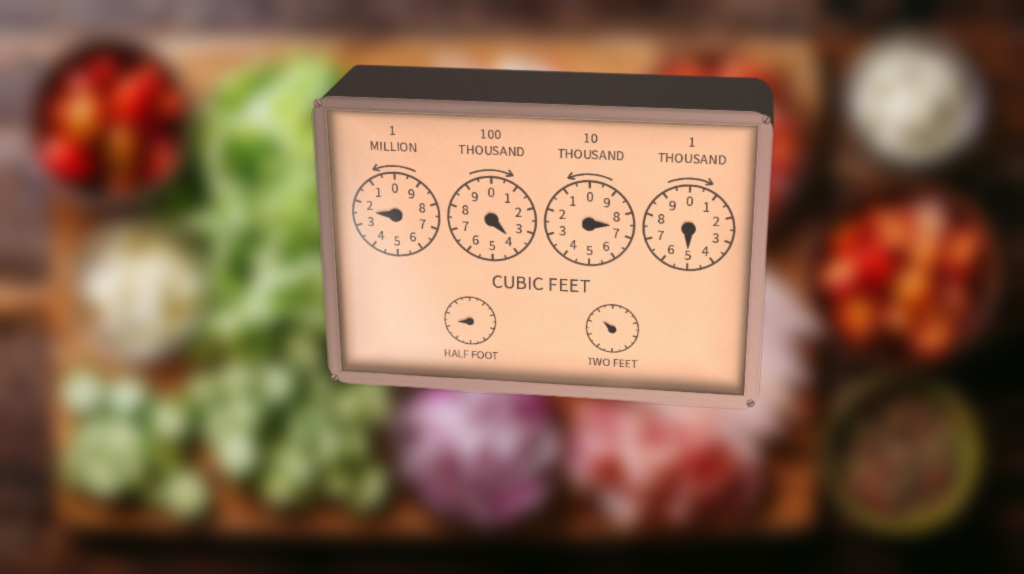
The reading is 237500; ft³
